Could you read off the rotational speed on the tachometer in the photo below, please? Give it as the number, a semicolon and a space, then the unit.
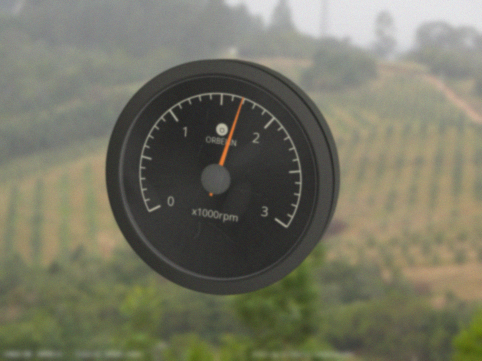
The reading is 1700; rpm
